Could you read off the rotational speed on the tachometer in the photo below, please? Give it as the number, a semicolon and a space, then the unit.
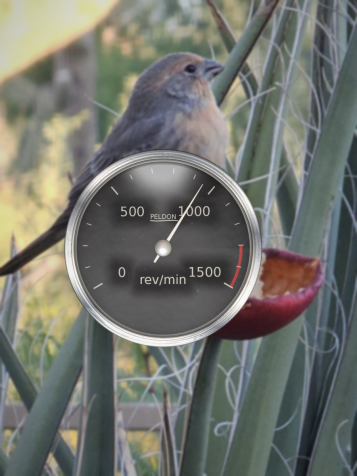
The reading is 950; rpm
